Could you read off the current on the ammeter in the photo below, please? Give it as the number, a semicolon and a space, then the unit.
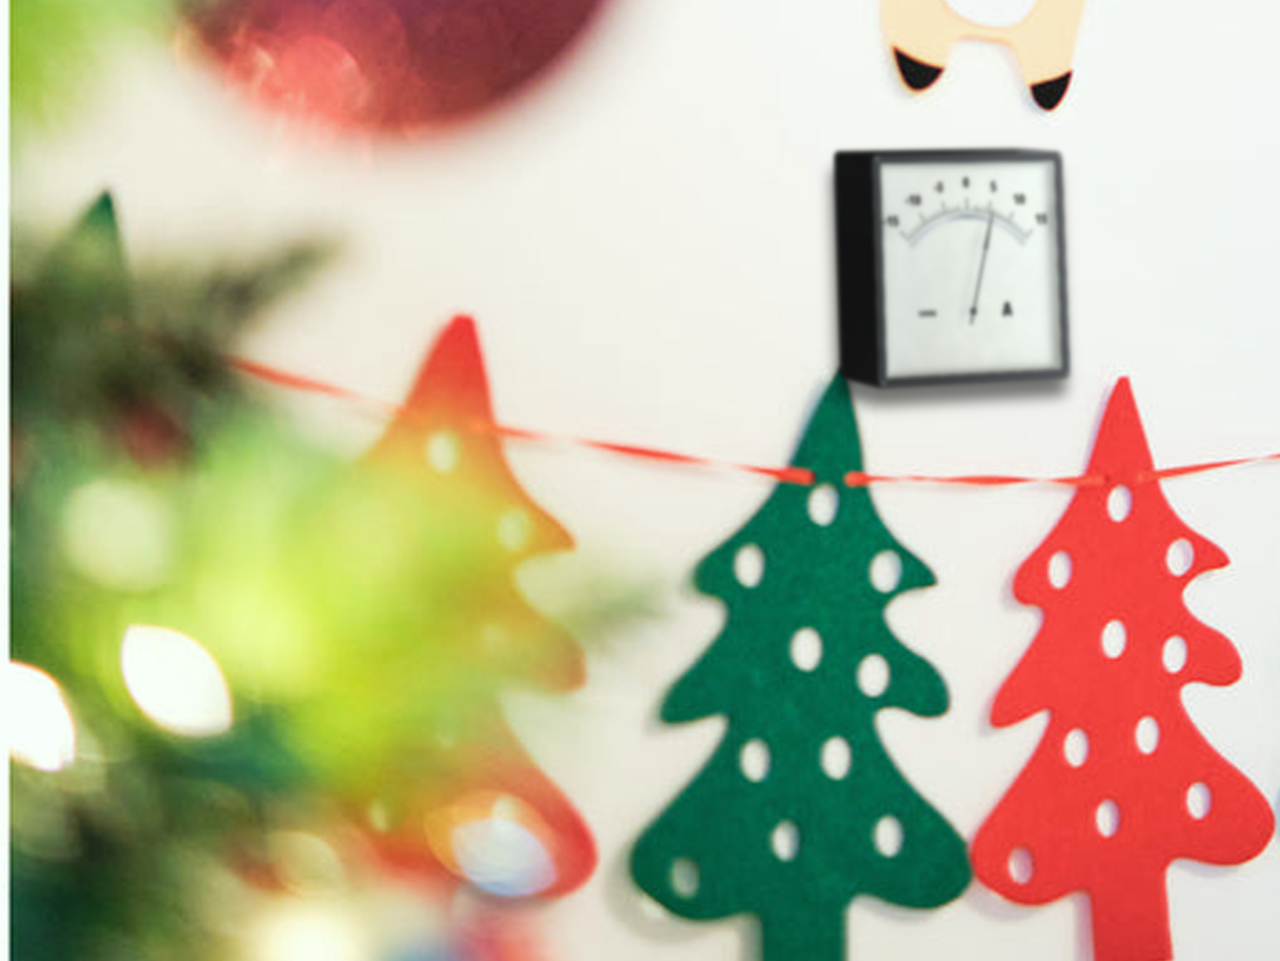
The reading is 5; A
